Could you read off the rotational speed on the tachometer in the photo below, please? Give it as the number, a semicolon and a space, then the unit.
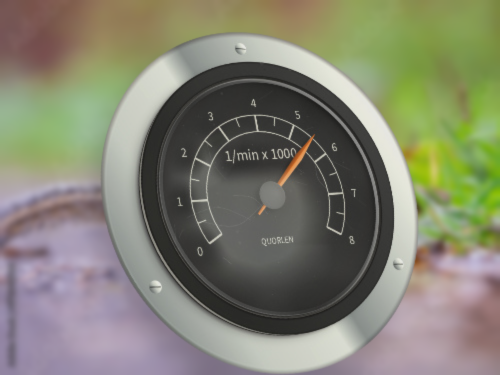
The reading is 5500; rpm
